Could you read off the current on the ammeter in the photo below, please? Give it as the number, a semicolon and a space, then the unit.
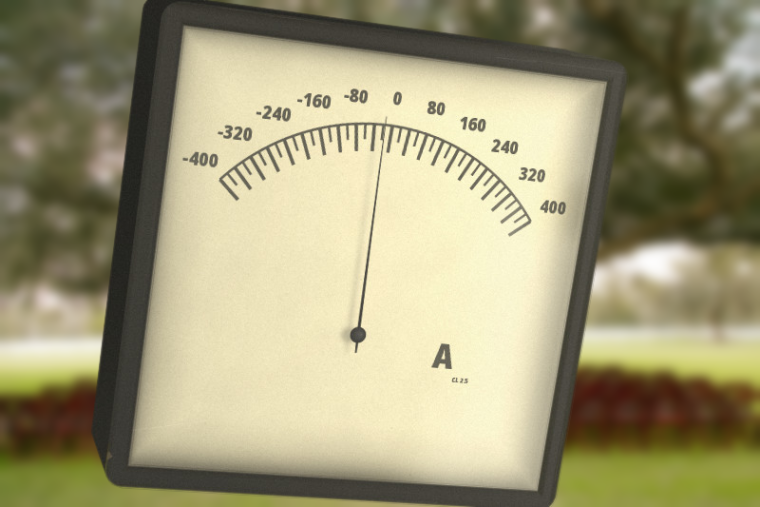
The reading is -20; A
